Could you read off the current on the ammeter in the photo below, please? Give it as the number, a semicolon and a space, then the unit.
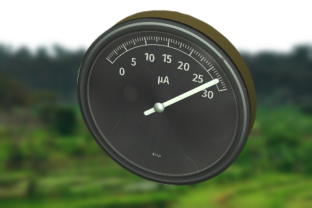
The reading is 27.5; µA
